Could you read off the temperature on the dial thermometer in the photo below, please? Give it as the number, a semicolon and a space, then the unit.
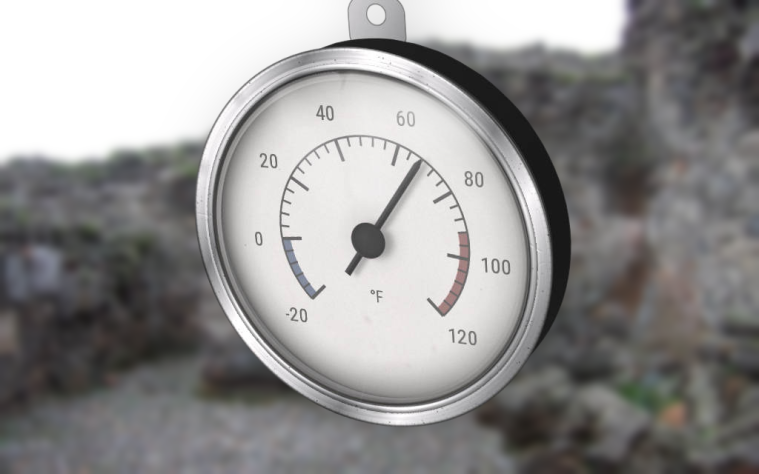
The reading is 68; °F
